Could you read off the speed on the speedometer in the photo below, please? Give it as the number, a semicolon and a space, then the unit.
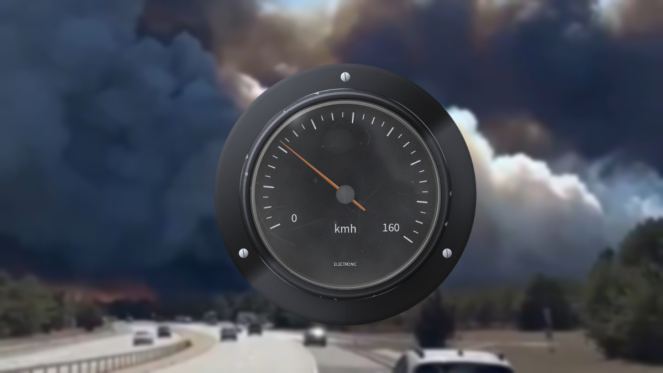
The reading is 42.5; km/h
